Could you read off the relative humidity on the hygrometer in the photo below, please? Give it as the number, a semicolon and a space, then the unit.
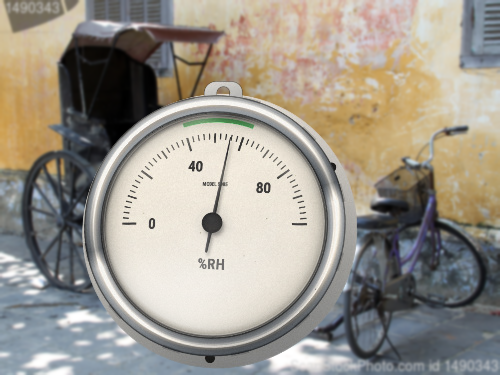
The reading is 56; %
